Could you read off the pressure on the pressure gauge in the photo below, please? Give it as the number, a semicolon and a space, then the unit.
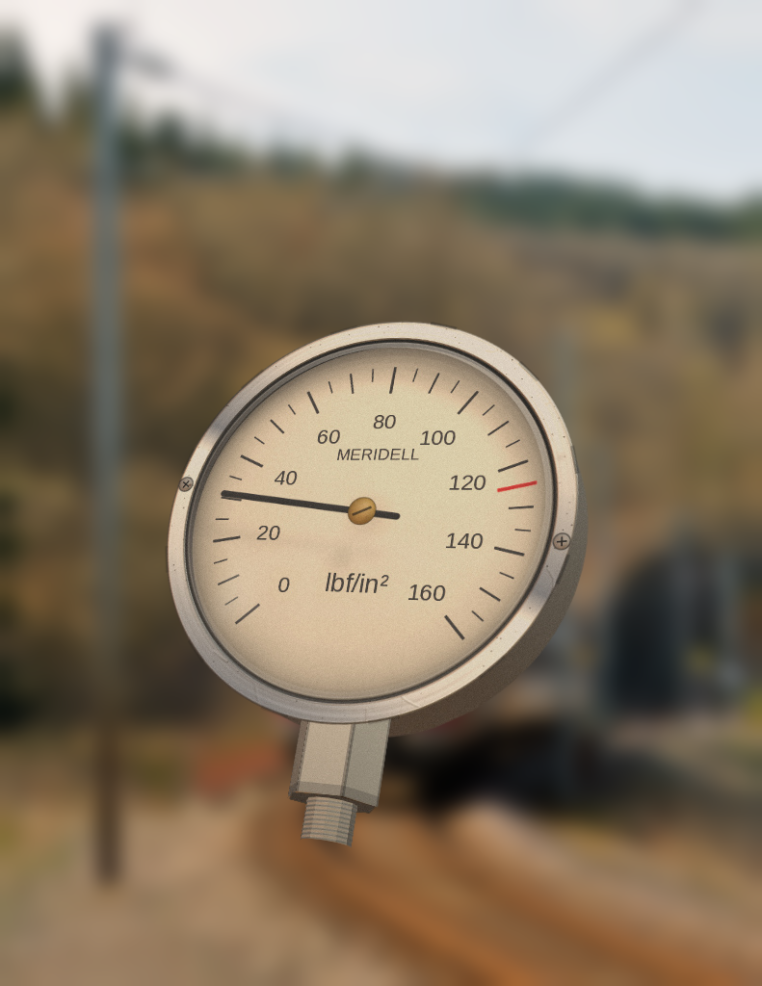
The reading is 30; psi
